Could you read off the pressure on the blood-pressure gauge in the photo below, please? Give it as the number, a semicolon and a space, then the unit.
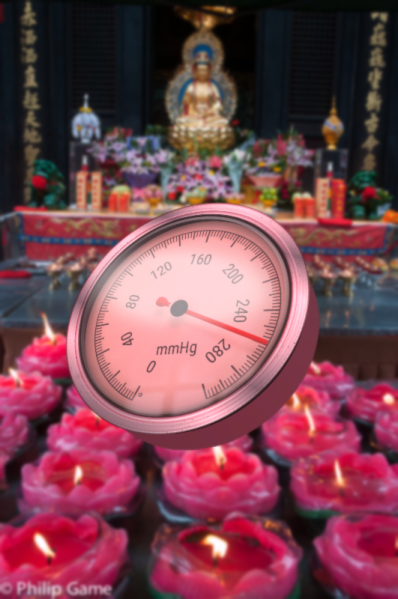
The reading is 260; mmHg
